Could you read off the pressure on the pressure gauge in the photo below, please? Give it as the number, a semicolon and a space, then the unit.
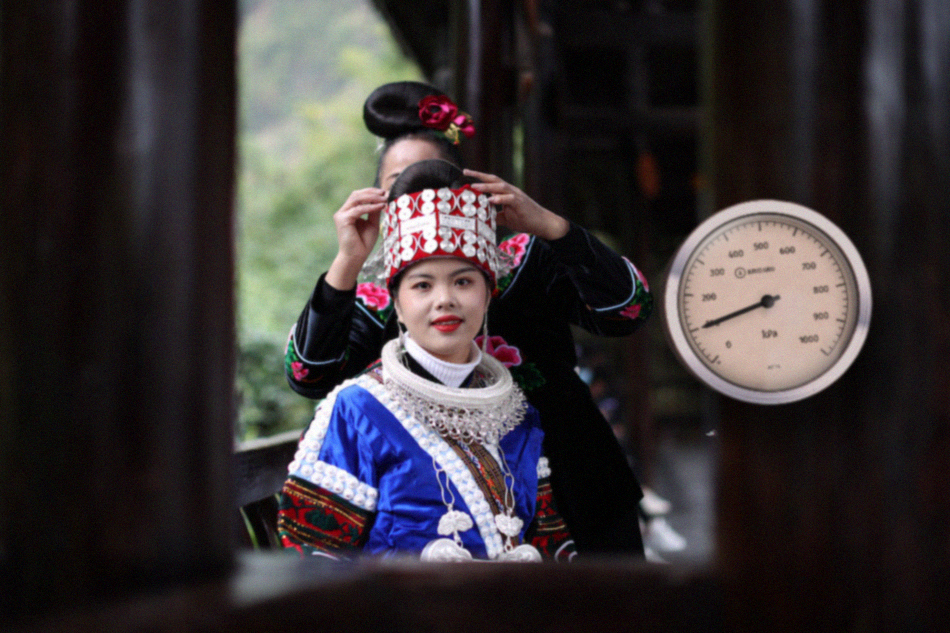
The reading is 100; kPa
